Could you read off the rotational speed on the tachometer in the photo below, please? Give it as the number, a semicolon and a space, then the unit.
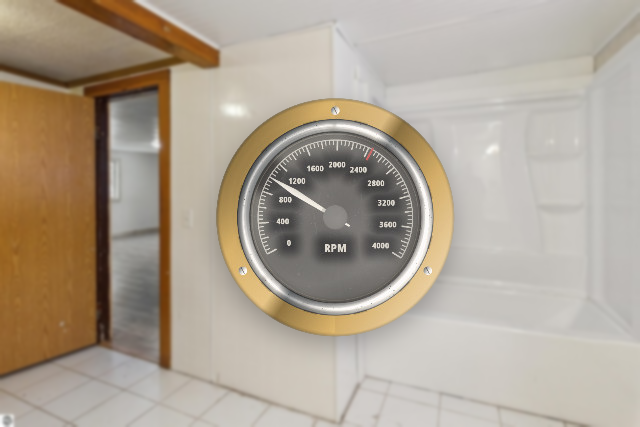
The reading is 1000; rpm
